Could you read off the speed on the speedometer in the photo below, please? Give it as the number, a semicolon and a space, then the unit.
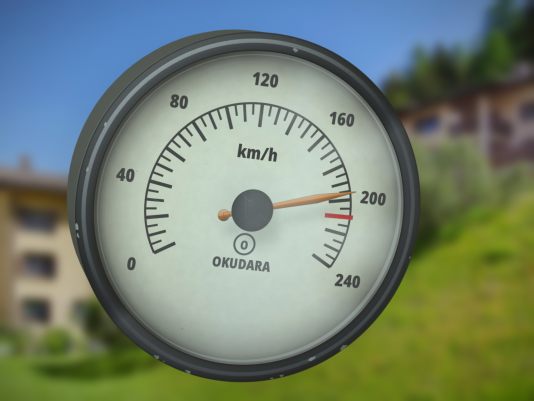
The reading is 195; km/h
